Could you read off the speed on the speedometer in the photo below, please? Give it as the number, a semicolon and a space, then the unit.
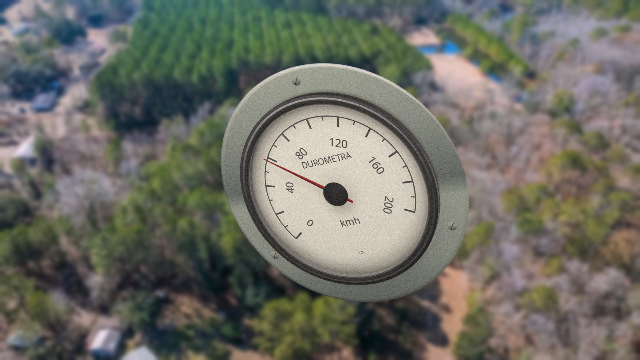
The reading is 60; km/h
